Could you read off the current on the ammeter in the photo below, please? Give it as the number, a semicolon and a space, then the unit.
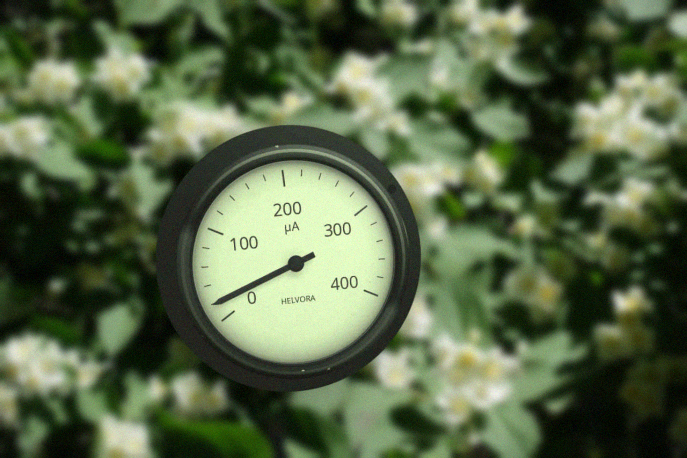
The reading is 20; µA
